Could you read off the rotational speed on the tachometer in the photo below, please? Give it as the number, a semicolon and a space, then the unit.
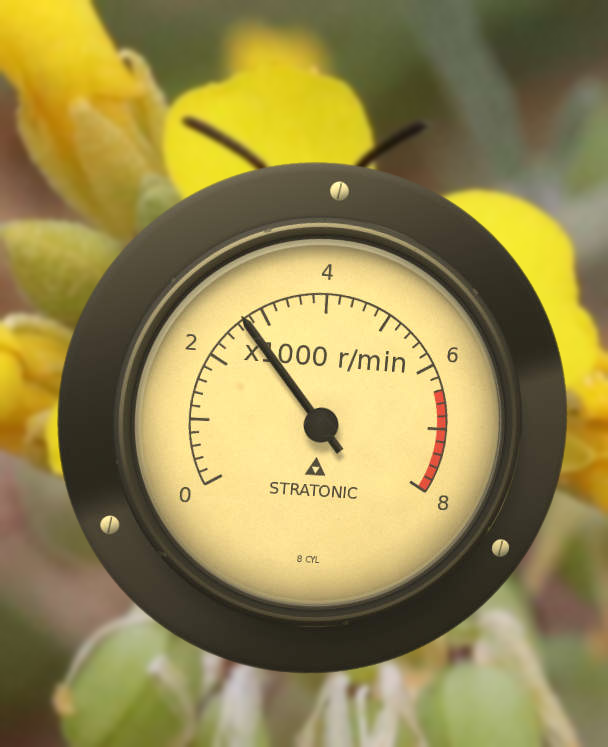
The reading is 2700; rpm
